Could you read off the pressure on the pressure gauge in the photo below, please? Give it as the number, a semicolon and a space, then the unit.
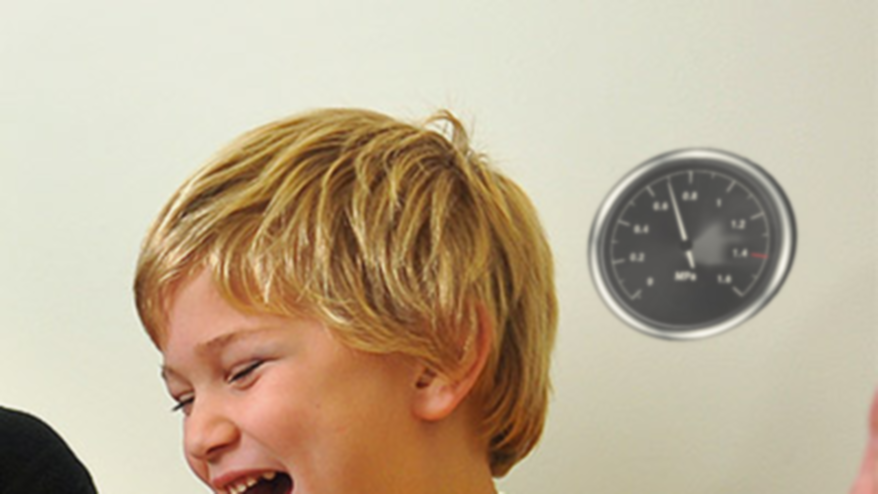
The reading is 0.7; MPa
